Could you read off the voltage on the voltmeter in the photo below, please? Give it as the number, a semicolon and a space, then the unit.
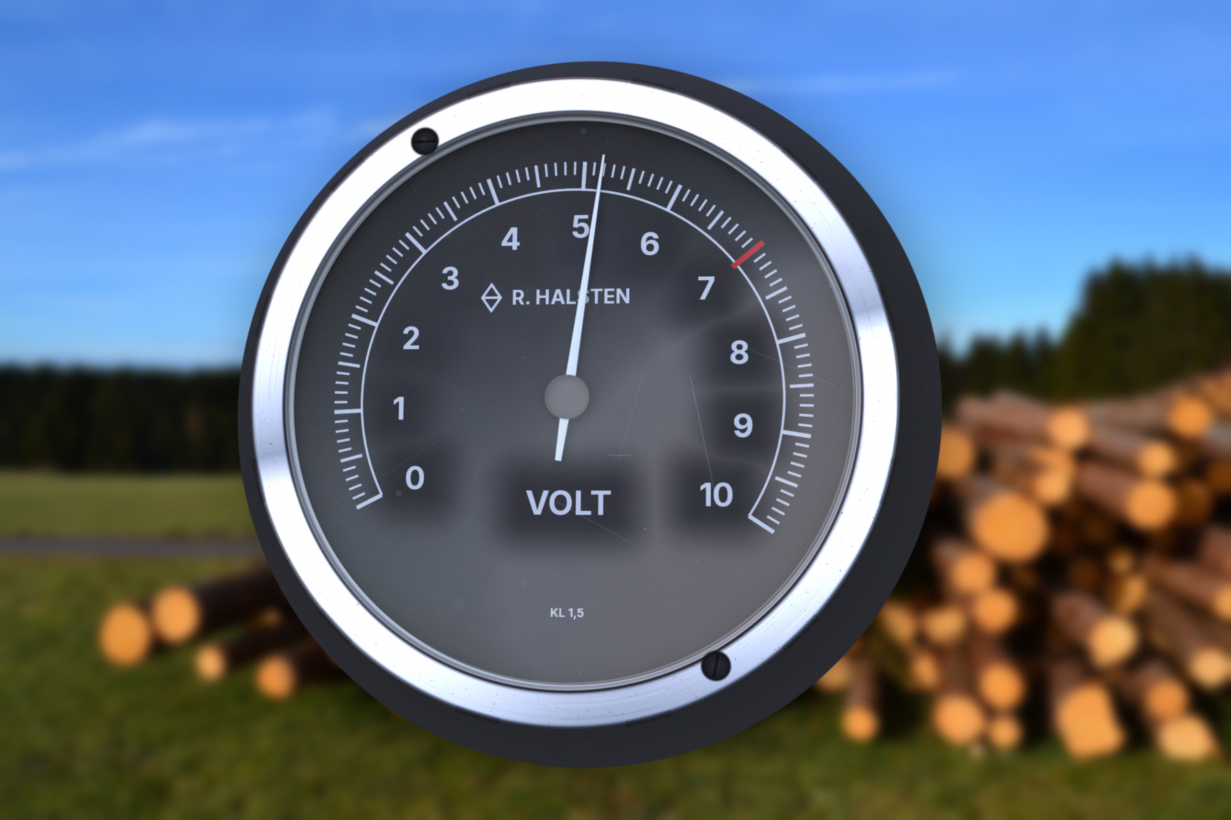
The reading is 5.2; V
